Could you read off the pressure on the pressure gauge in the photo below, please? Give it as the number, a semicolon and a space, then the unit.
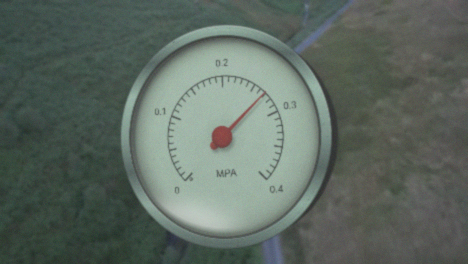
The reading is 0.27; MPa
